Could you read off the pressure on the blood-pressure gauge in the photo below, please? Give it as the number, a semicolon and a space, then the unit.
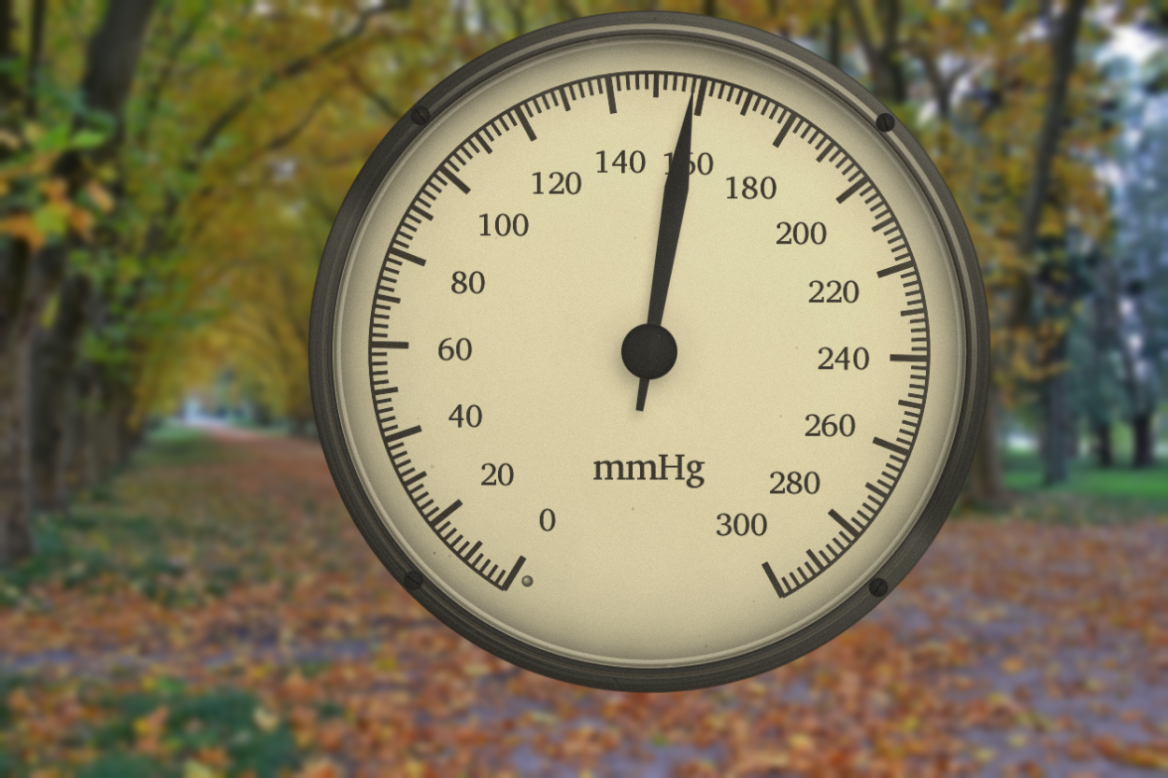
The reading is 158; mmHg
